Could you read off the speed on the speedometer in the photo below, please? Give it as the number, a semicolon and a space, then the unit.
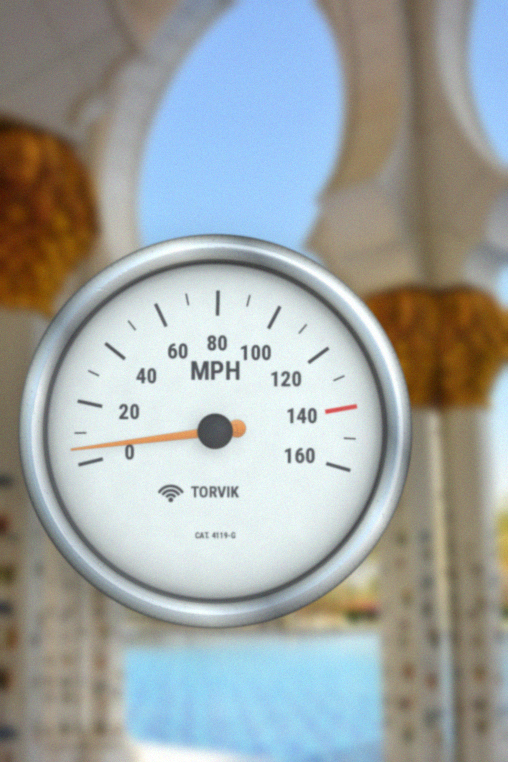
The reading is 5; mph
